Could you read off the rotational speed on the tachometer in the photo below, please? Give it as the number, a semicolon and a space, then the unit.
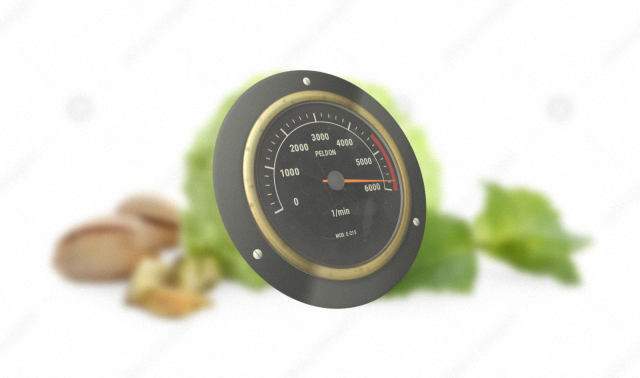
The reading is 5800; rpm
